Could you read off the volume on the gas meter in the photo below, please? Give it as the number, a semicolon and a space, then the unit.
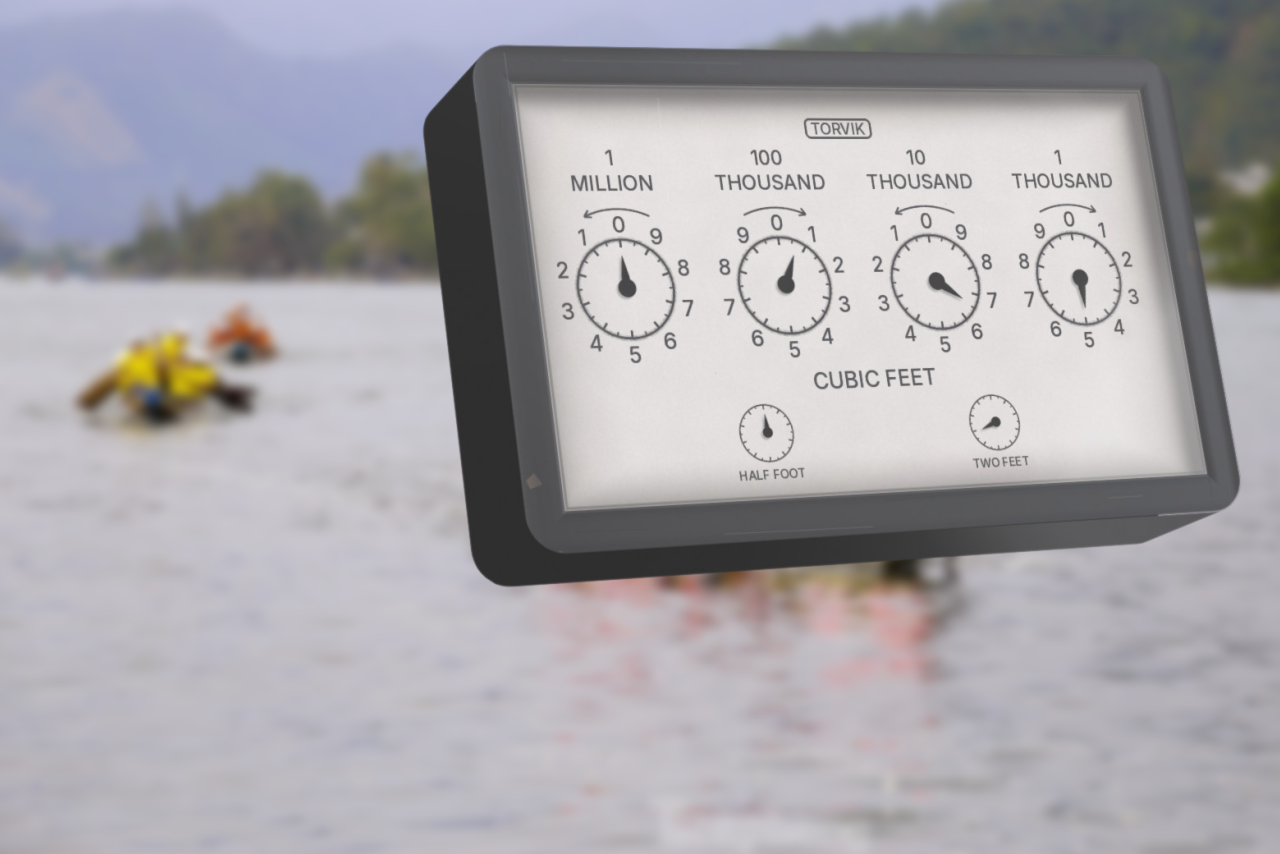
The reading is 6500; ft³
